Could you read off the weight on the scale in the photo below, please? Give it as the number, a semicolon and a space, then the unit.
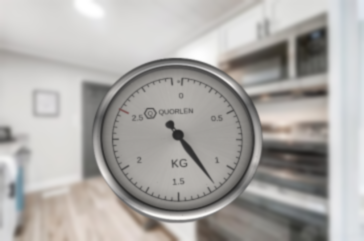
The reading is 1.2; kg
